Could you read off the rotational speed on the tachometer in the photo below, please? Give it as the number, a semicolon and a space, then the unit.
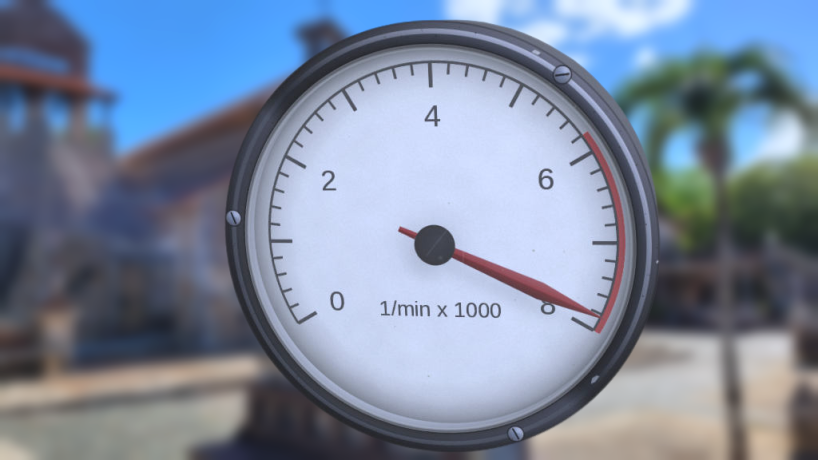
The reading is 7800; rpm
